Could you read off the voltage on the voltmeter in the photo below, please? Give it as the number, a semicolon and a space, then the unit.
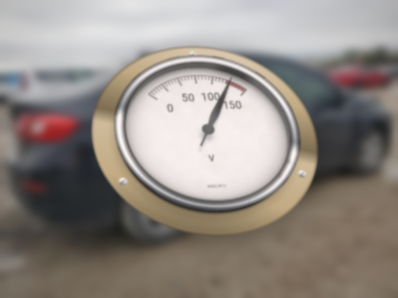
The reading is 125; V
